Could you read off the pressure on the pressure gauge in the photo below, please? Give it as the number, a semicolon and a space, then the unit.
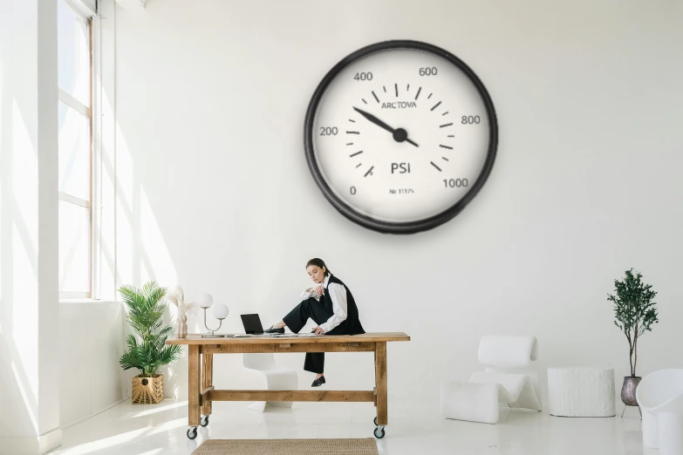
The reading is 300; psi
